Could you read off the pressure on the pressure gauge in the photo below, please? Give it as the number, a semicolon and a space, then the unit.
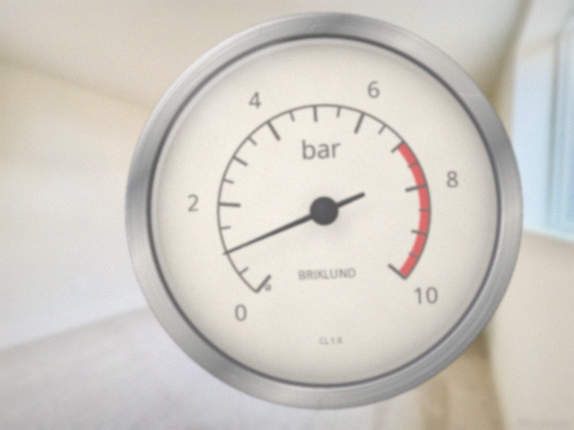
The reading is 1; bar
